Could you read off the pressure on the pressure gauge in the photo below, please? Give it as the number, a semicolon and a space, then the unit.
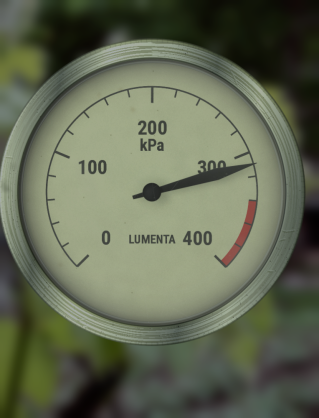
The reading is 310; kPa
